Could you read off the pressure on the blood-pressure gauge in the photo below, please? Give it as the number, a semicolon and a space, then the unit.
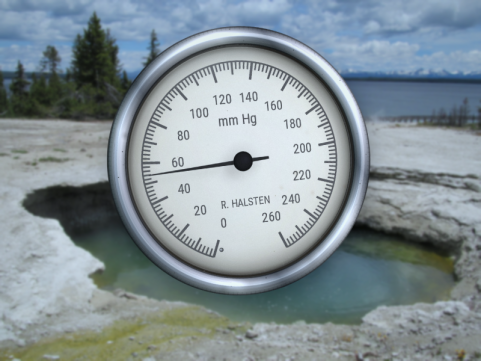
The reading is 54; mmHg
